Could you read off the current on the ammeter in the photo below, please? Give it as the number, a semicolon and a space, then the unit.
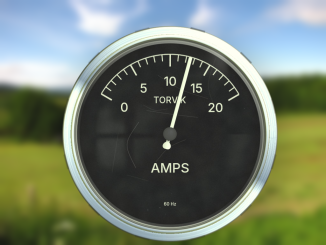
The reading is 12.5; A
